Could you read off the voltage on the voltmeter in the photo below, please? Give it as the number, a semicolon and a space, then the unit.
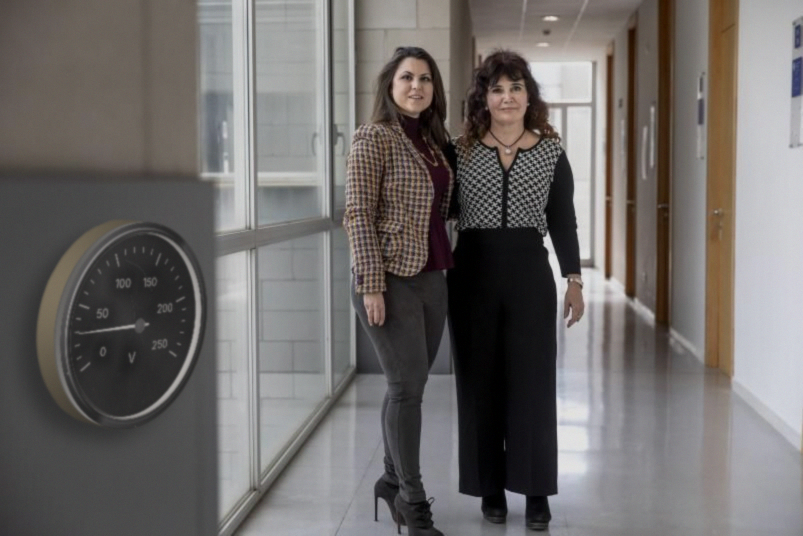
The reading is 30; V
